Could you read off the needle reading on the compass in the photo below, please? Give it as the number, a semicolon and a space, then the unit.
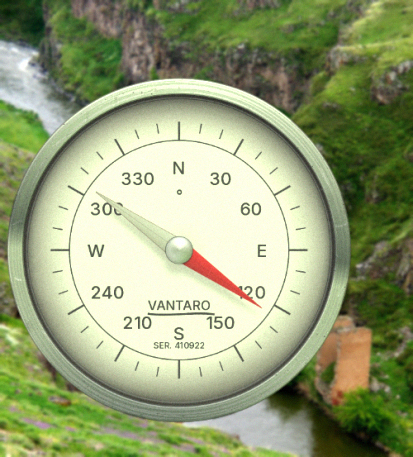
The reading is 125; °
